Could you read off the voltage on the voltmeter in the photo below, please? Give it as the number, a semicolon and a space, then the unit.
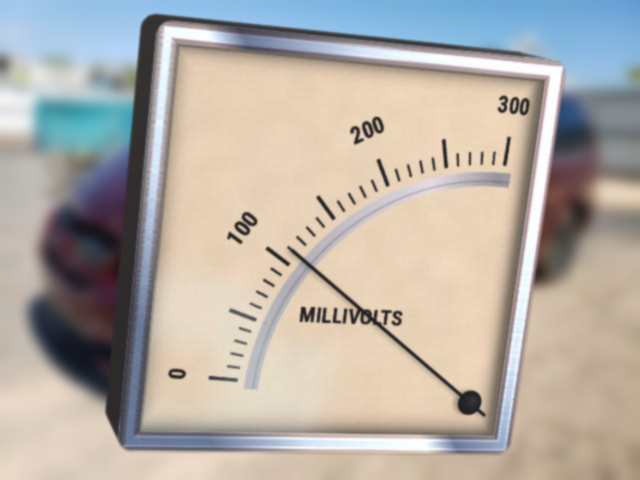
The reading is 110; mV
